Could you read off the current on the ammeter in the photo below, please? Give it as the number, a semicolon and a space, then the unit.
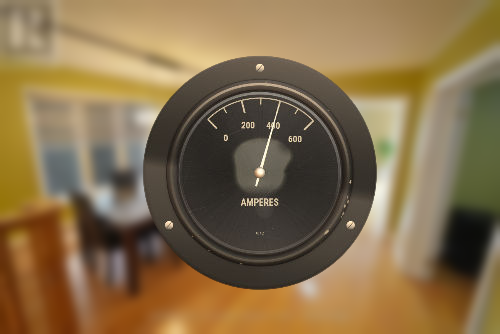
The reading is 400; A
